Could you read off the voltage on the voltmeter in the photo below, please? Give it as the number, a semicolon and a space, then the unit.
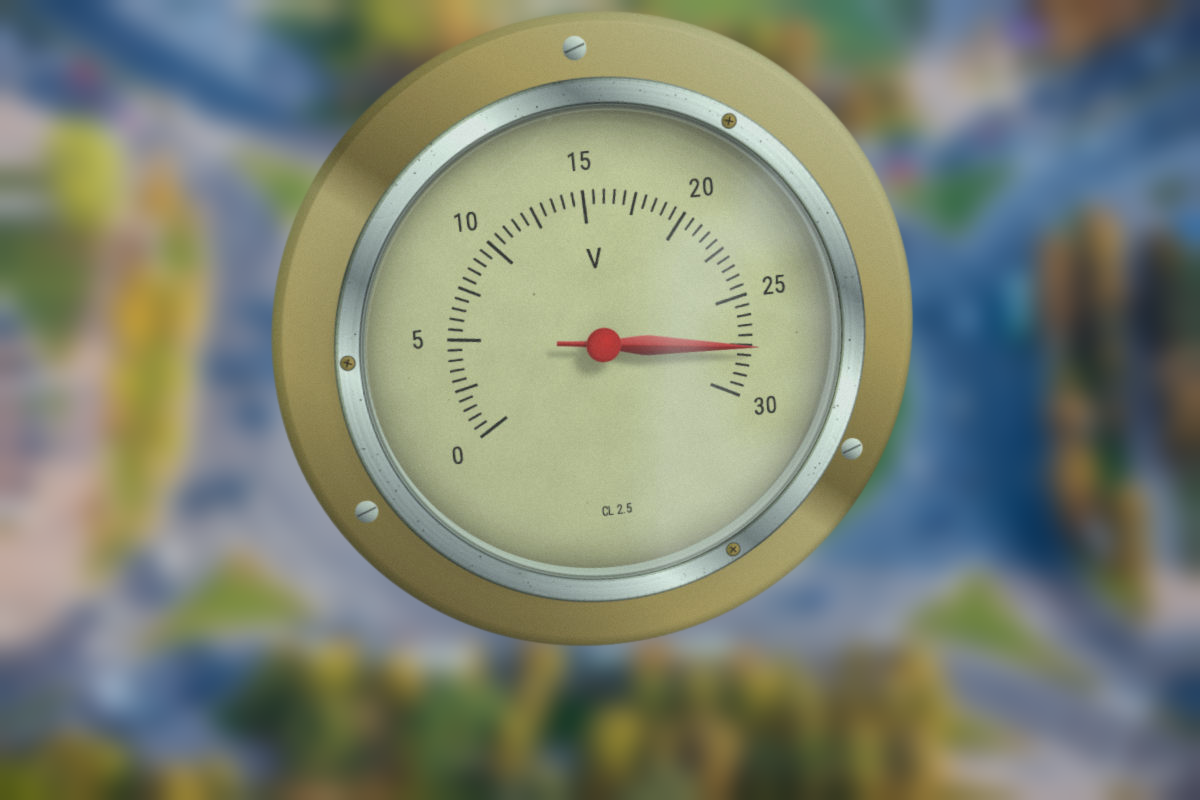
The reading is 27.5; V
